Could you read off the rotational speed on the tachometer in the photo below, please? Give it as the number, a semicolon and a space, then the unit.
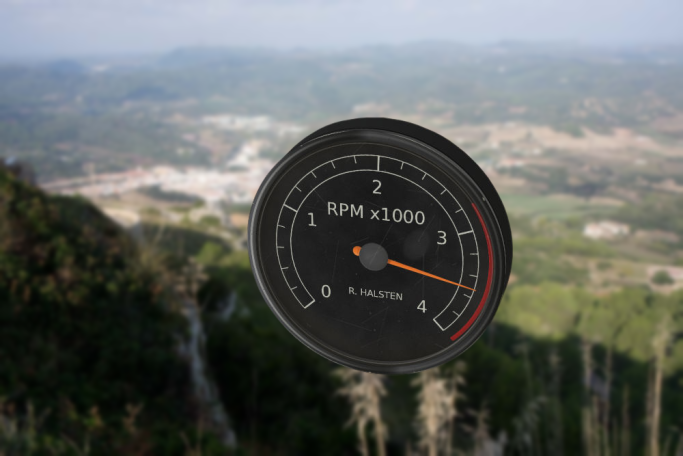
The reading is 3500; rpm
